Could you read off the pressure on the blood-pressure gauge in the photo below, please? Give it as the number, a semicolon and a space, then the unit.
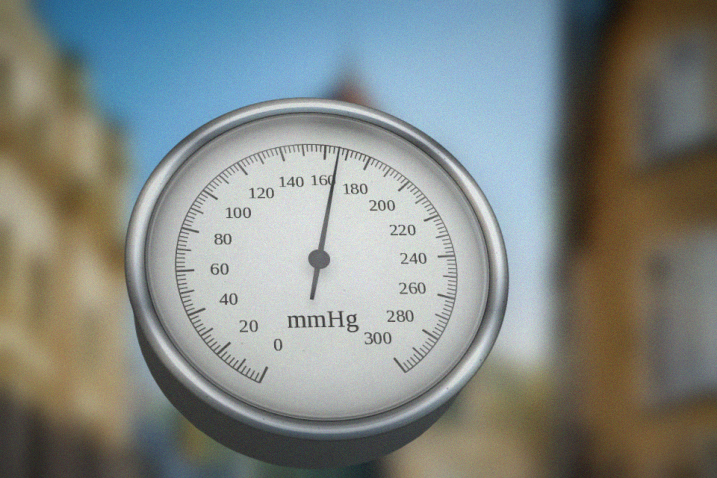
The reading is 166; mmHg
